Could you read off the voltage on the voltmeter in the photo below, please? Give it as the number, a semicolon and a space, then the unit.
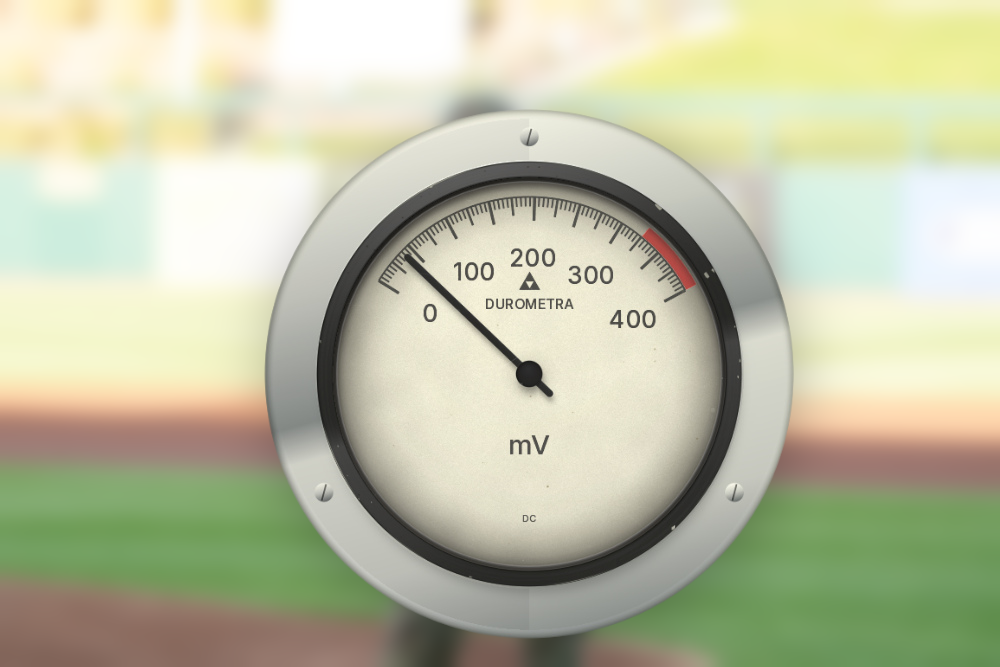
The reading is 40; mV
